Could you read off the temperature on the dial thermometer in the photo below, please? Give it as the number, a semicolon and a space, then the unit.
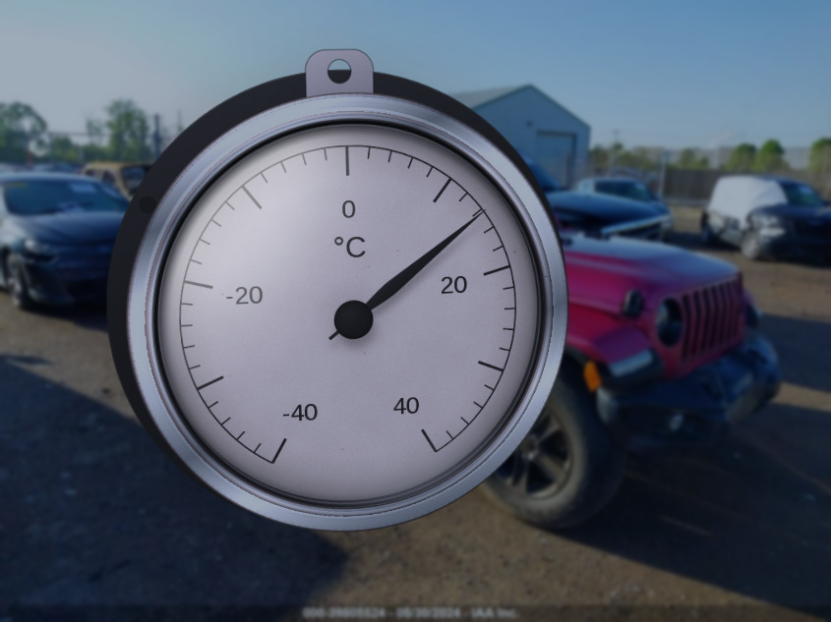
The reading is 14; °C
